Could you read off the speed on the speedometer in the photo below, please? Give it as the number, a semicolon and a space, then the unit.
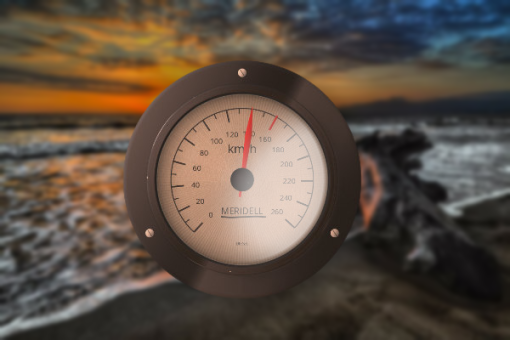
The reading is 140; km/h
